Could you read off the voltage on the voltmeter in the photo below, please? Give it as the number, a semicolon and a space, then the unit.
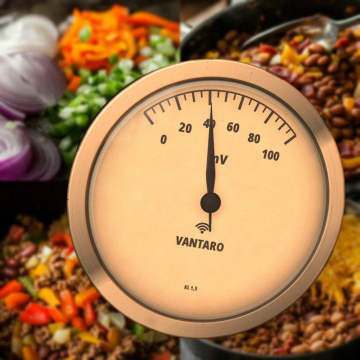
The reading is 40; mV
